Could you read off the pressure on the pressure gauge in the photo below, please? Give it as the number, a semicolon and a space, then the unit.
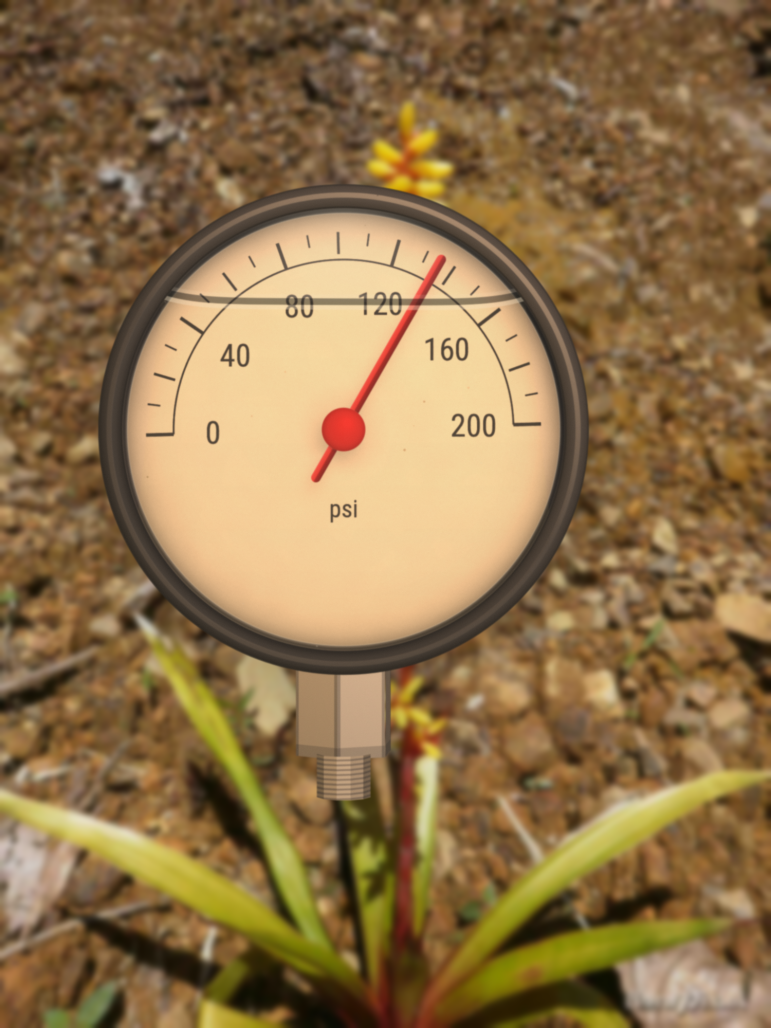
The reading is 135; psi
